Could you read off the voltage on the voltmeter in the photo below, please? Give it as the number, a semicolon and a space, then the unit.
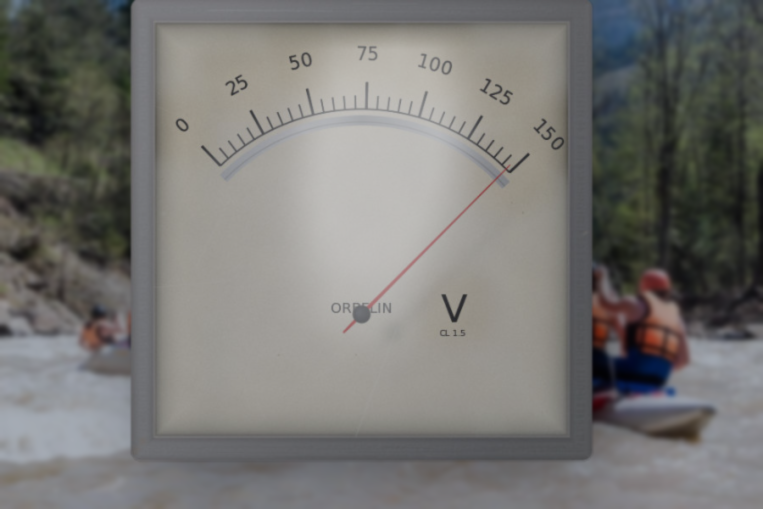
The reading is 147.5; V
